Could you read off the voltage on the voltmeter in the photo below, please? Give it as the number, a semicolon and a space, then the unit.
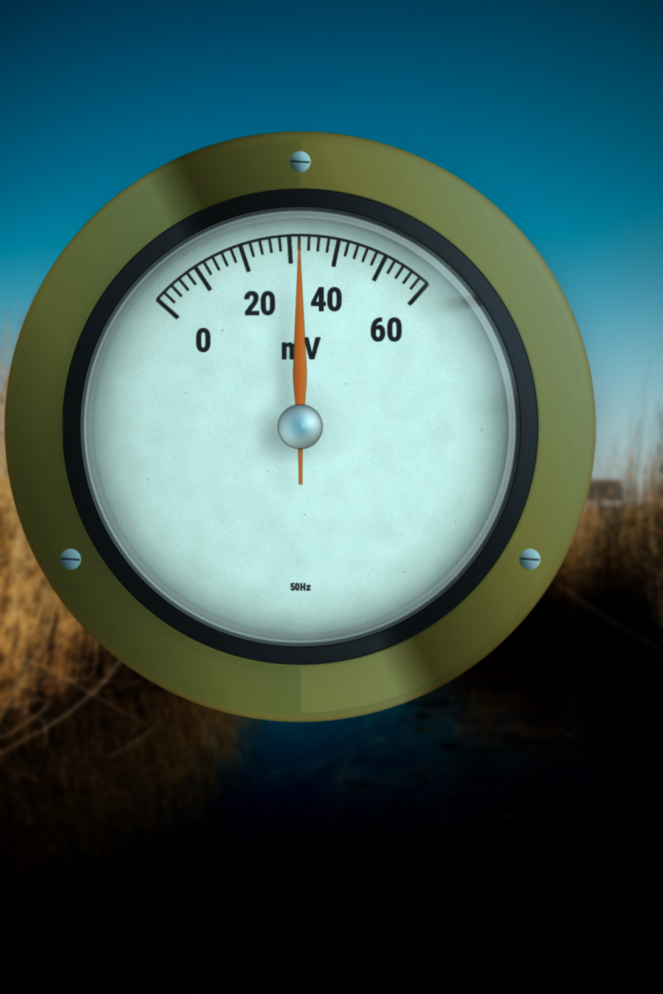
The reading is 32; mV
